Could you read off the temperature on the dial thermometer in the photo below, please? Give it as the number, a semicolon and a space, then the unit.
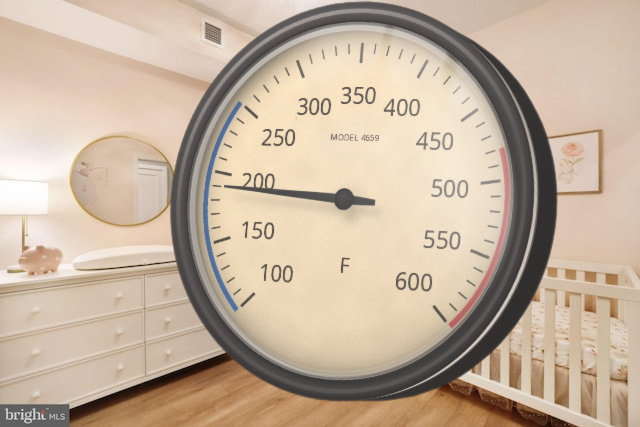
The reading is 190; °F
